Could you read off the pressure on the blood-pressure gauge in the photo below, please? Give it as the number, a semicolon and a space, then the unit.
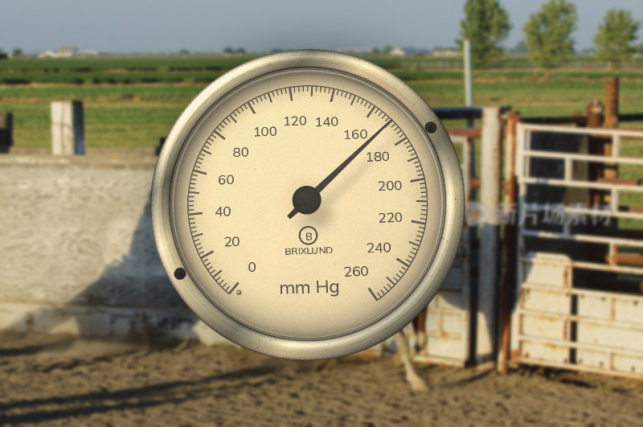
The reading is 170; mmHg
